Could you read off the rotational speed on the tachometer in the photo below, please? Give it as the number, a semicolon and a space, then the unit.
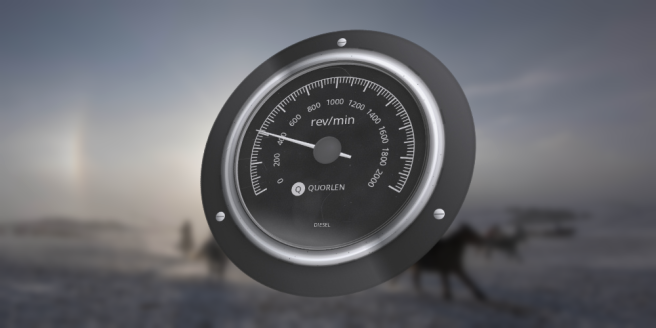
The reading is 400; rpm
